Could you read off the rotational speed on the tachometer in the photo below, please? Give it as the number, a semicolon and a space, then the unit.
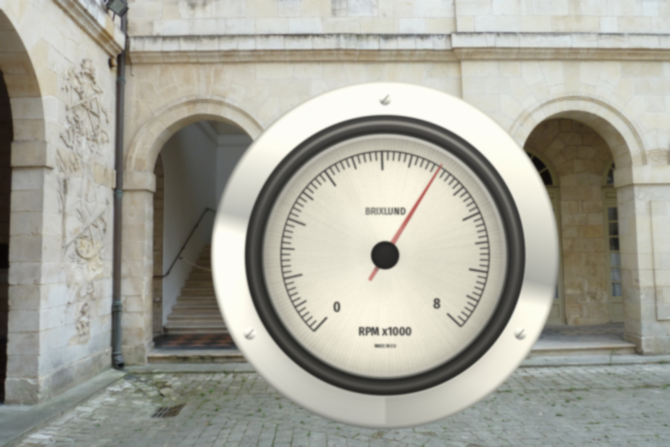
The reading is 5000; rpm
